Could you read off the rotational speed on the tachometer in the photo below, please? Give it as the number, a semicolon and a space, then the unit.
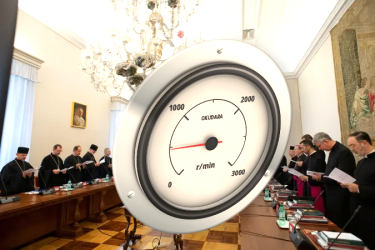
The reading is 500; rpm
